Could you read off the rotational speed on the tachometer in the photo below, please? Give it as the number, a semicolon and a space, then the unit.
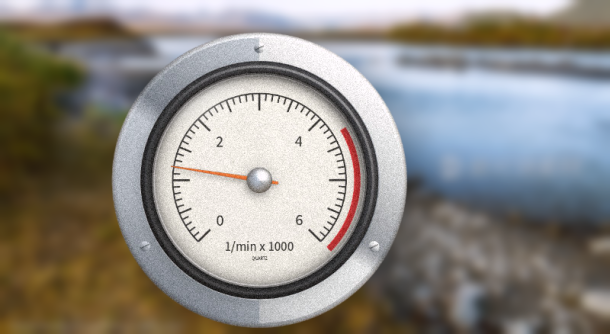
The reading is 1200; rpm
